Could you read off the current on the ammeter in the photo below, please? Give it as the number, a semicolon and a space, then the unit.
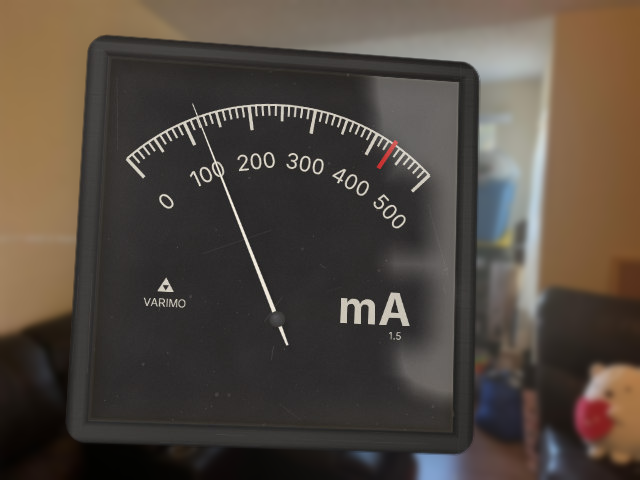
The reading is 120; mA
